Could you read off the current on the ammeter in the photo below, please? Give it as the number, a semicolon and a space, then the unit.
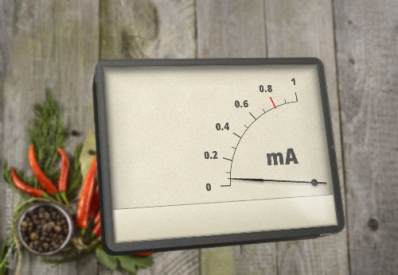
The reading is 0.05; mA
